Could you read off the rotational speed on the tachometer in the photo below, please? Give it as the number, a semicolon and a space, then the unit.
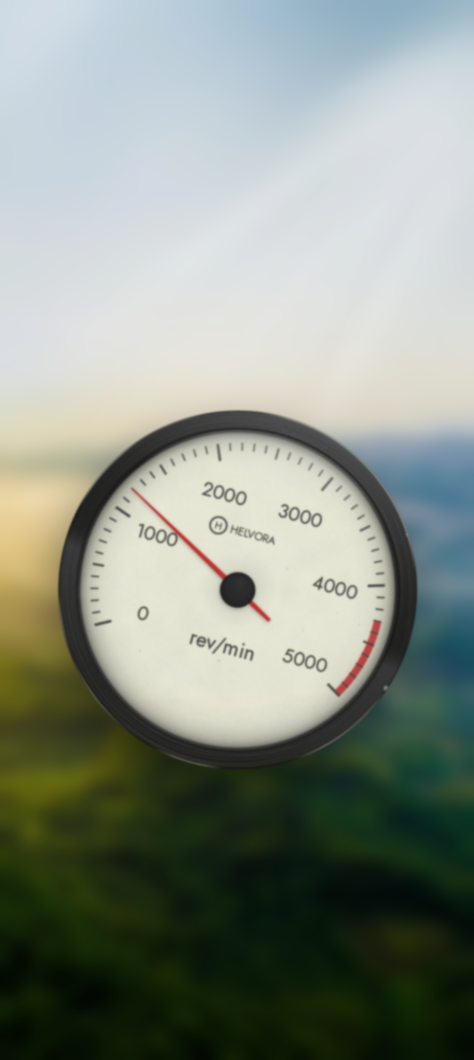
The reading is 1200; rpm
